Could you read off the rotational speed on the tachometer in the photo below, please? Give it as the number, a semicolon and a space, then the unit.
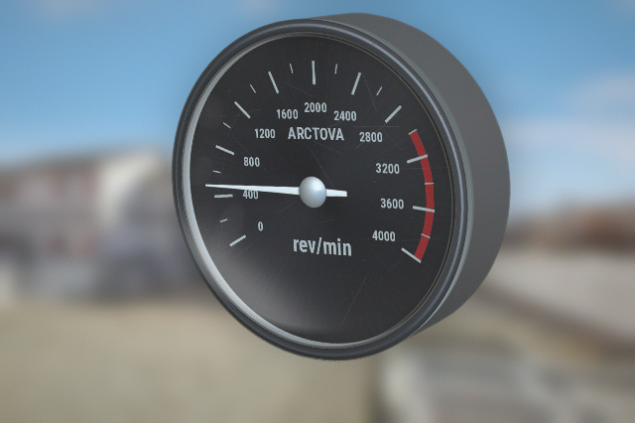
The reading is 500; rpm
